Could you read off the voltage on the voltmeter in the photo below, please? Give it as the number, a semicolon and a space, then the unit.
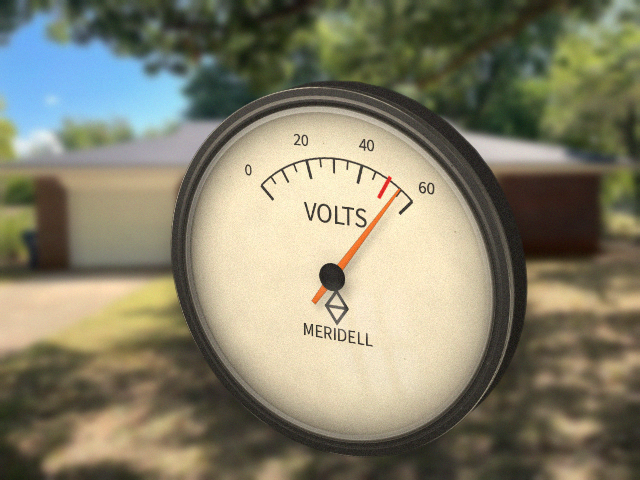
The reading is 55; V
